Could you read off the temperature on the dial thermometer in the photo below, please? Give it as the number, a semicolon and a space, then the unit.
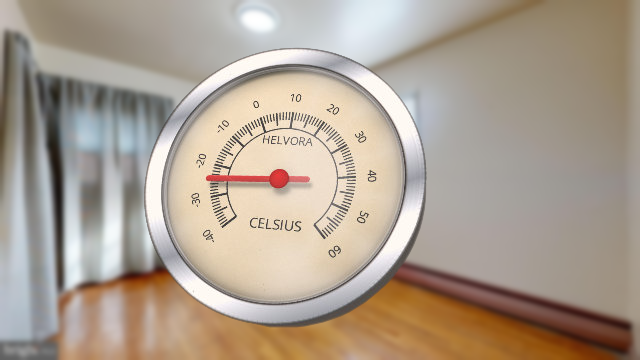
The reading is -25; °C
